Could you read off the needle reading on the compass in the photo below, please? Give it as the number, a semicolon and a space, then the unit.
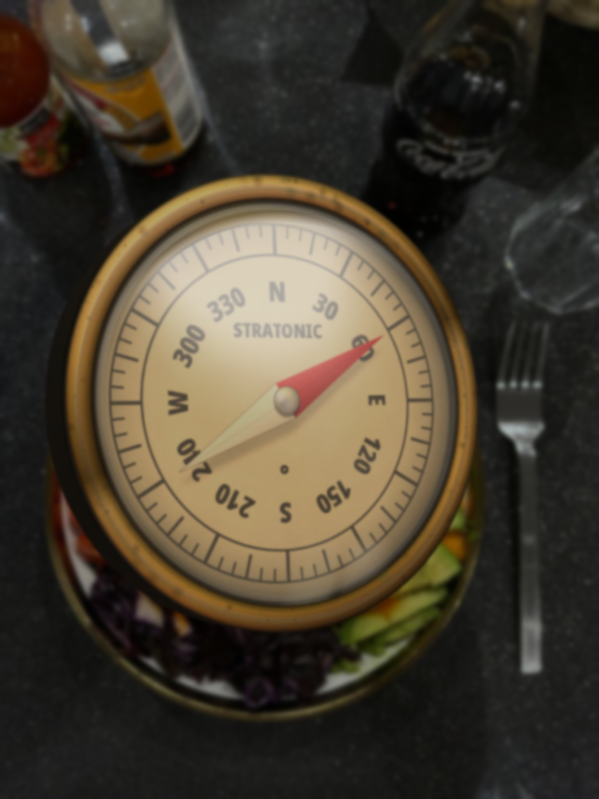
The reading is 60; °
